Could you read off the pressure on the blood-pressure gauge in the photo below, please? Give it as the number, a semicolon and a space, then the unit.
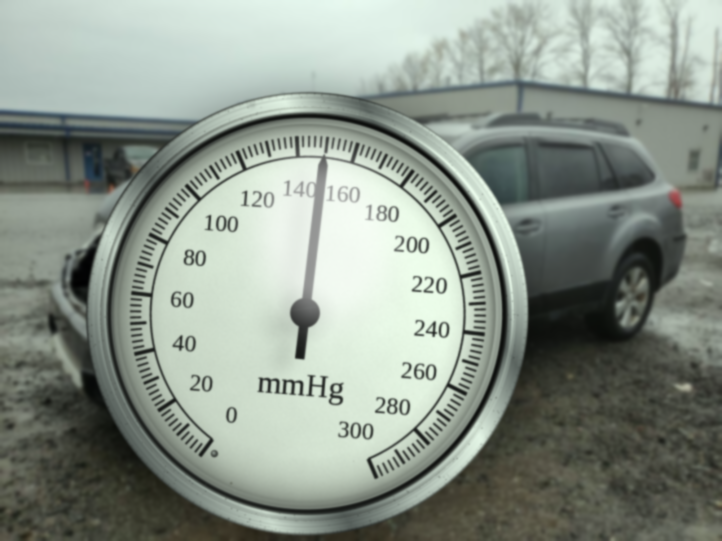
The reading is 150; mmHg
